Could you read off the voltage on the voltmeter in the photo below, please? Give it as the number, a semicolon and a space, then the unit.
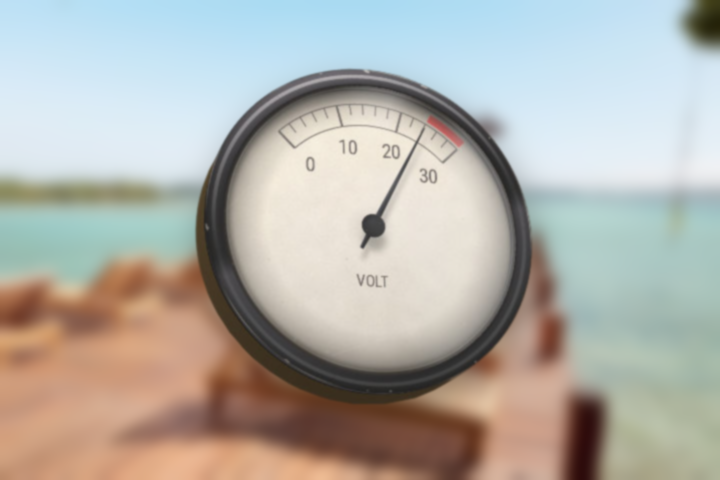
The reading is 24; V
